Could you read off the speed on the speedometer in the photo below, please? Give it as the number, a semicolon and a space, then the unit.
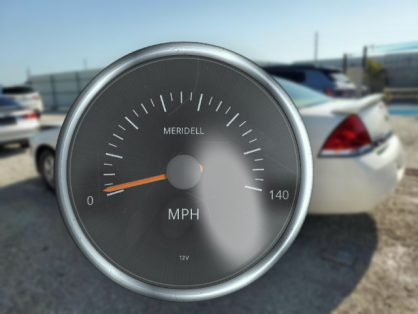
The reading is 2.5; mph
